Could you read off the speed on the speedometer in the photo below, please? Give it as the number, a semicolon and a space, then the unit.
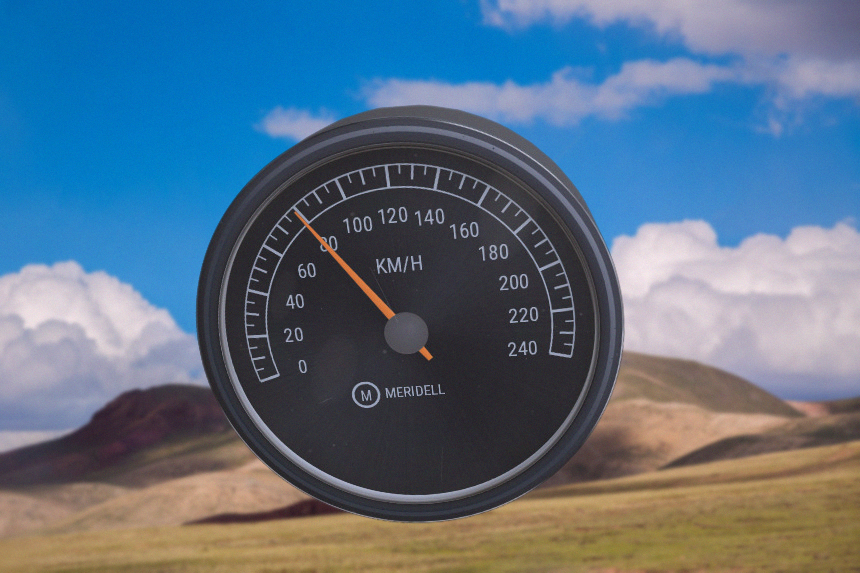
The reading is 80; km/h
